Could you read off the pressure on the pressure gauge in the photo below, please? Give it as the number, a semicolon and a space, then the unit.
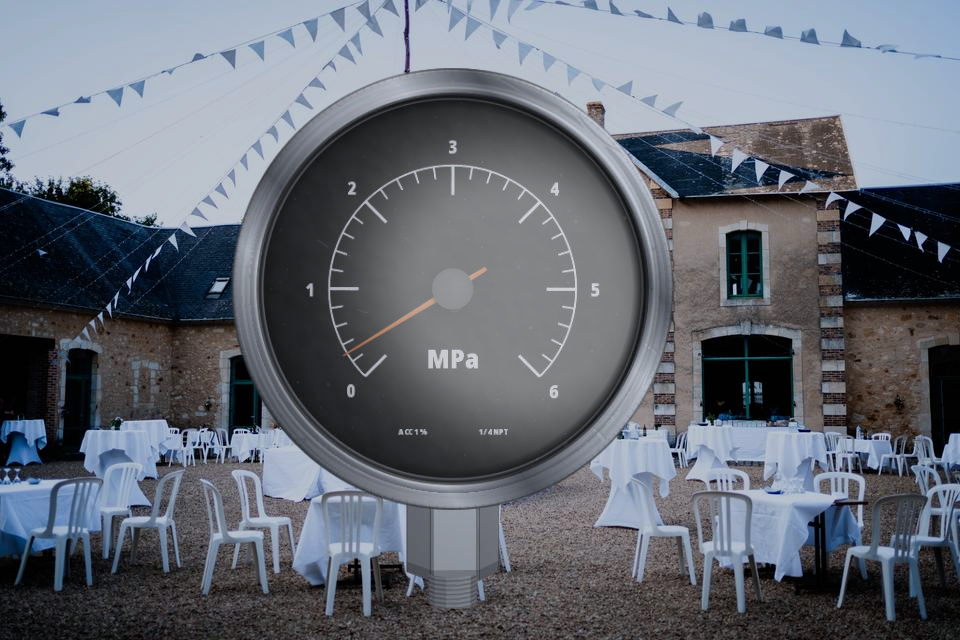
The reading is 0.3; MPa
